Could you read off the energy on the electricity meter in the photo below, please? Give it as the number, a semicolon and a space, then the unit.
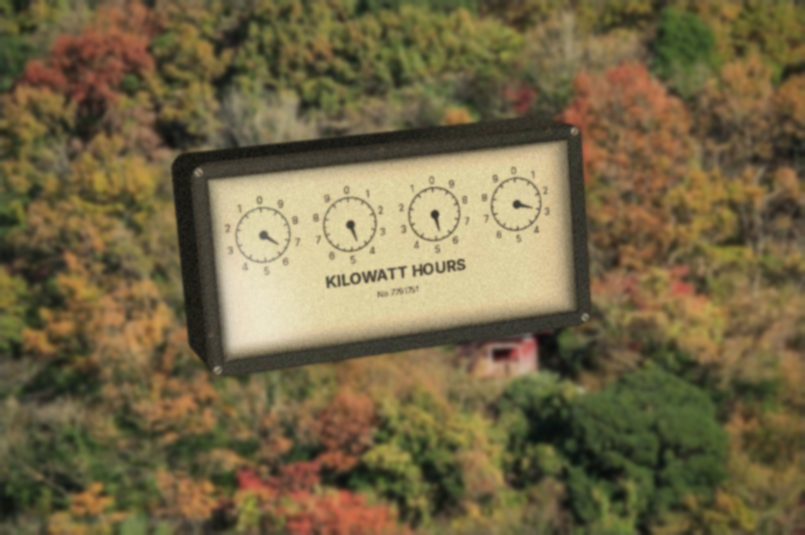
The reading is 6453; kWh
